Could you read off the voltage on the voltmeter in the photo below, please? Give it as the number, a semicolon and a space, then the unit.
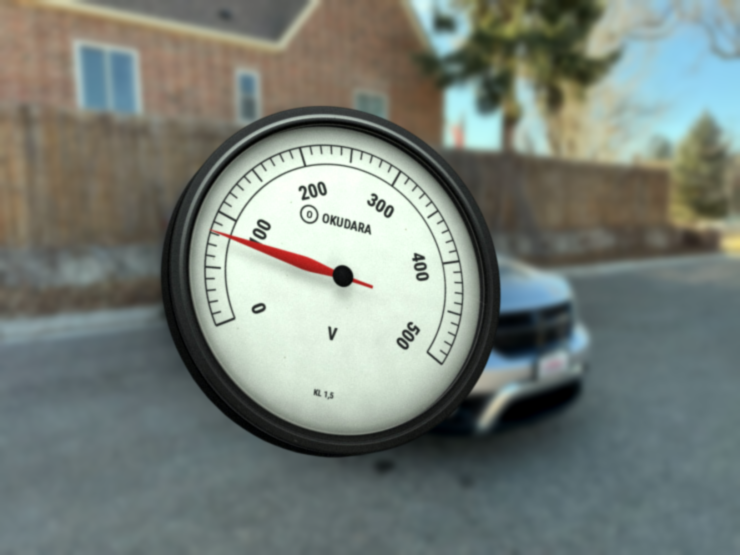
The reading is 80; V
